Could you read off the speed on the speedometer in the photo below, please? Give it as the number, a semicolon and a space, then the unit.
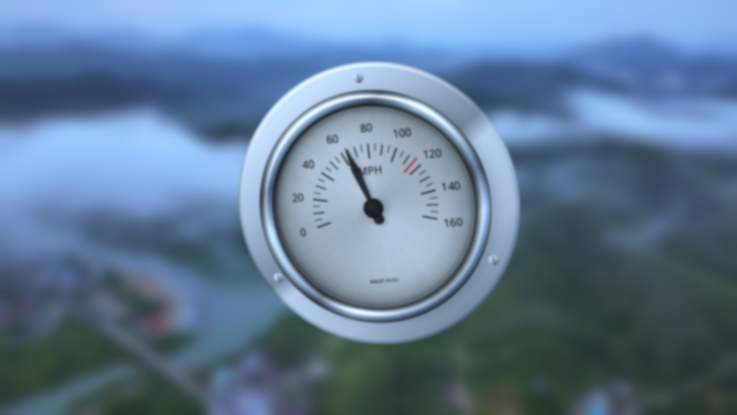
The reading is 65; mph
